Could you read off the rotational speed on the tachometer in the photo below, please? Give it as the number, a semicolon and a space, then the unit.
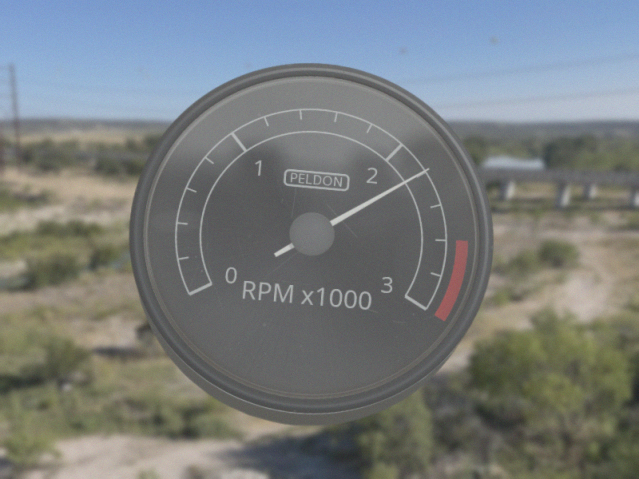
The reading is 2200; rpm
